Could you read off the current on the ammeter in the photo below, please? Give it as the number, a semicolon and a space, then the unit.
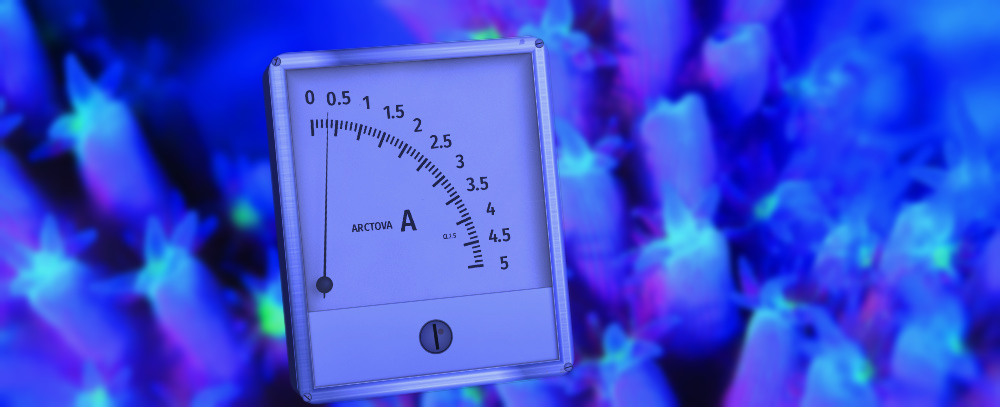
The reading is 0.3; A
